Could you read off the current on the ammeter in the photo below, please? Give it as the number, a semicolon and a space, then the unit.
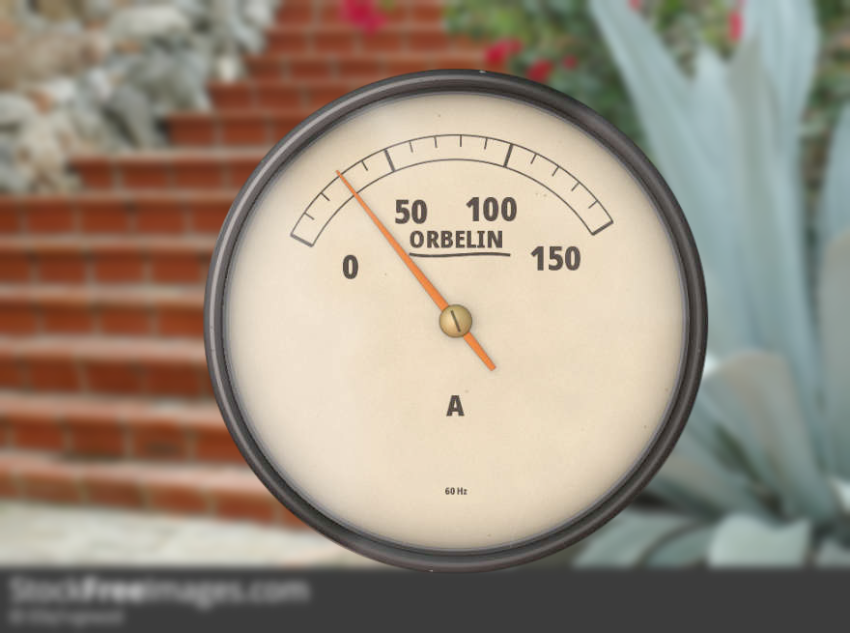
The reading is 30; A
